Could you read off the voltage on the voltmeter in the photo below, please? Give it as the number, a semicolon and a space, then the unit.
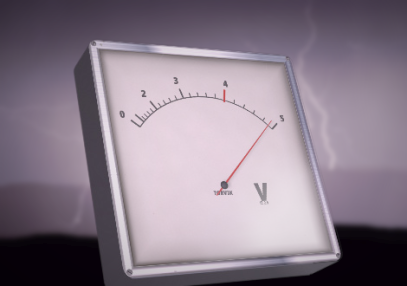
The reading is 4.9; V
